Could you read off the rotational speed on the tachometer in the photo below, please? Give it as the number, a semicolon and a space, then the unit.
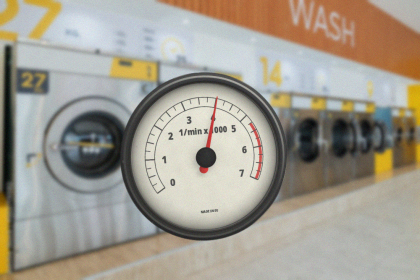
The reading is 4000; rpm
